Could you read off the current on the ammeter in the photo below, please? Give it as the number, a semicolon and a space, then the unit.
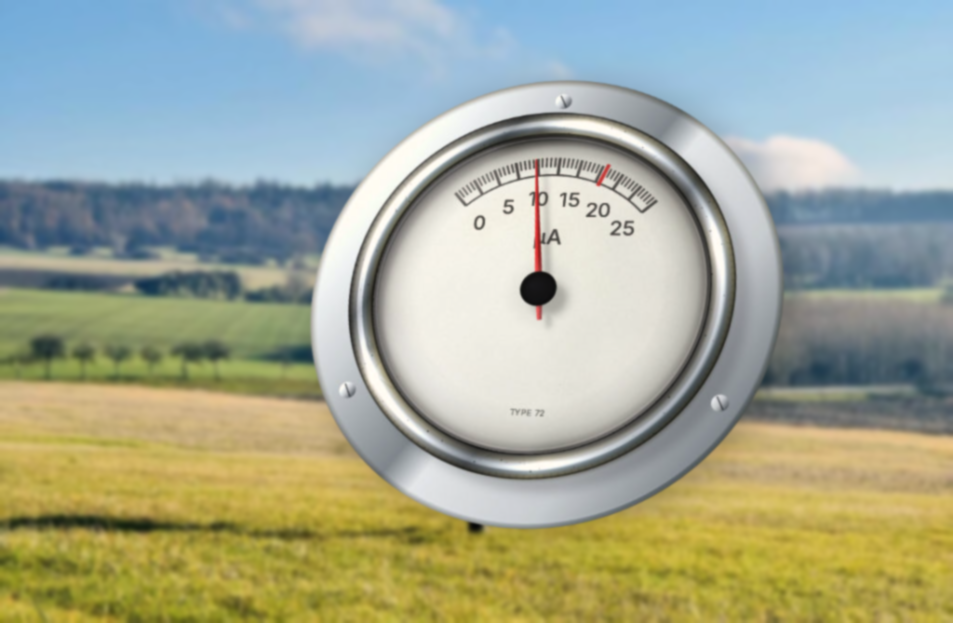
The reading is 10; µA
